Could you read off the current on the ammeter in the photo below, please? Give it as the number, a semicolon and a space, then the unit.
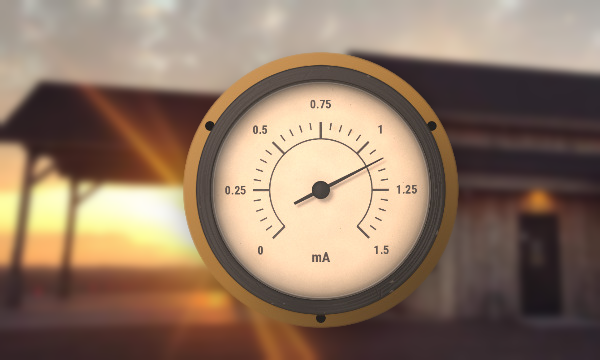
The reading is 1.1; mA
